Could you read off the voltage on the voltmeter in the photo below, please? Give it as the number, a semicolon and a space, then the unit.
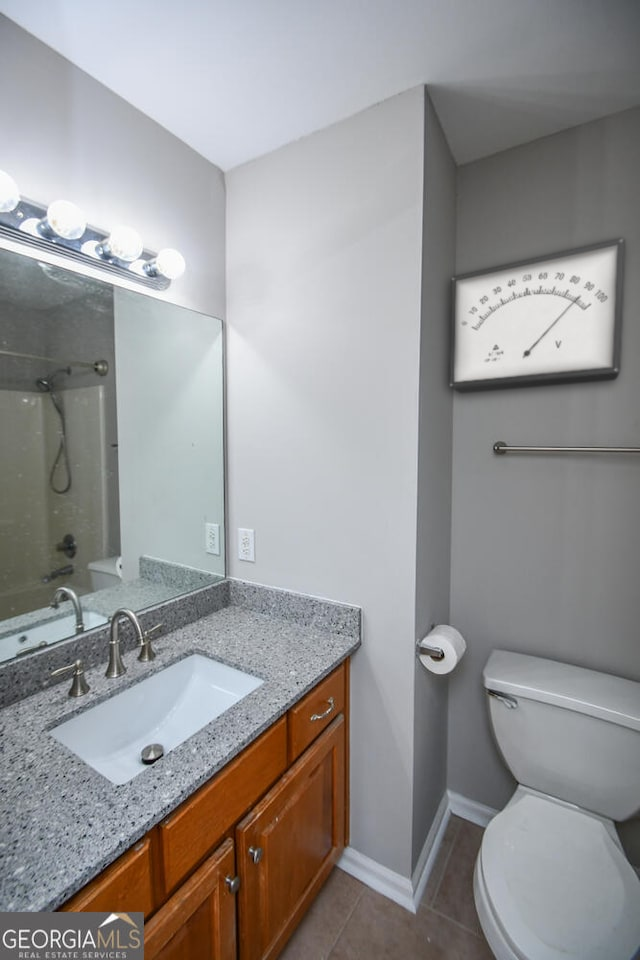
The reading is 90; V
